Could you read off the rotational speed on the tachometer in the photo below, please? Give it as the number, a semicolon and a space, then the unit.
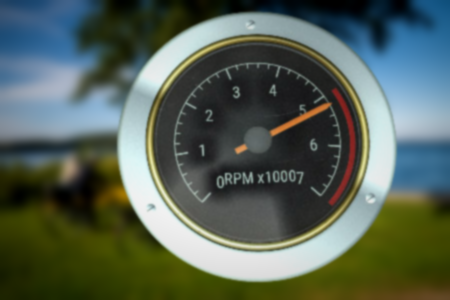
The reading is 5200; rpm
